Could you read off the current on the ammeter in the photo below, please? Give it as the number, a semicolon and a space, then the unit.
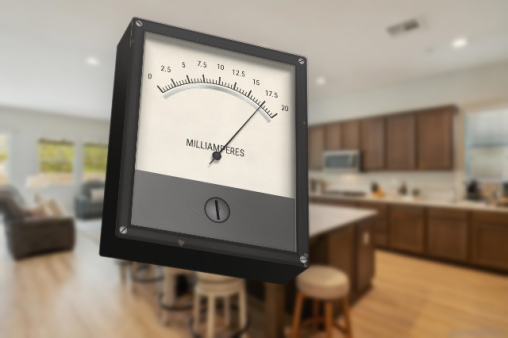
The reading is 17.5; mA
